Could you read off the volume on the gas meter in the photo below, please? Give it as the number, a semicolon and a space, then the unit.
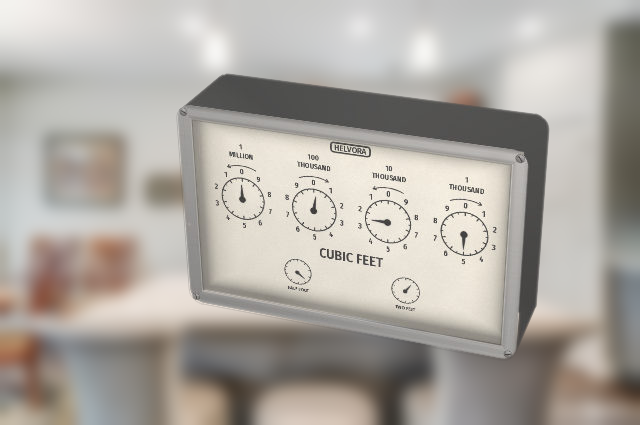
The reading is 2500; ft³
